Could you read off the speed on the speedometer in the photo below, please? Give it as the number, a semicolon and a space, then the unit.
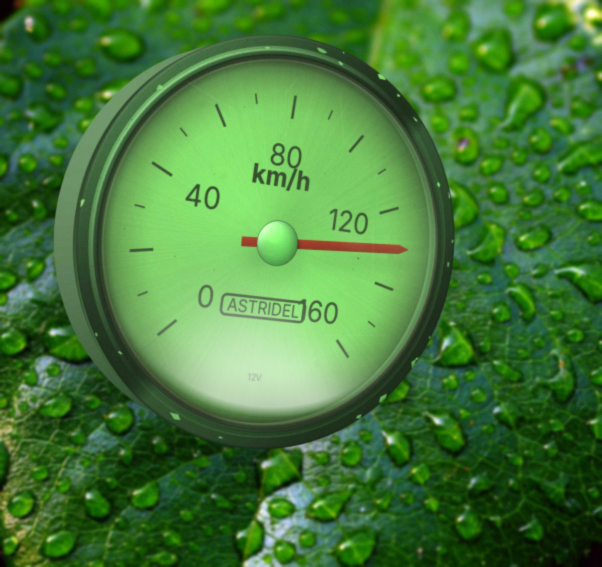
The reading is 130; km/h
